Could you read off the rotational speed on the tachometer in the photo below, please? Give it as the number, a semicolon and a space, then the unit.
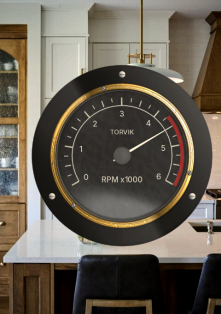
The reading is 4500; rpm
